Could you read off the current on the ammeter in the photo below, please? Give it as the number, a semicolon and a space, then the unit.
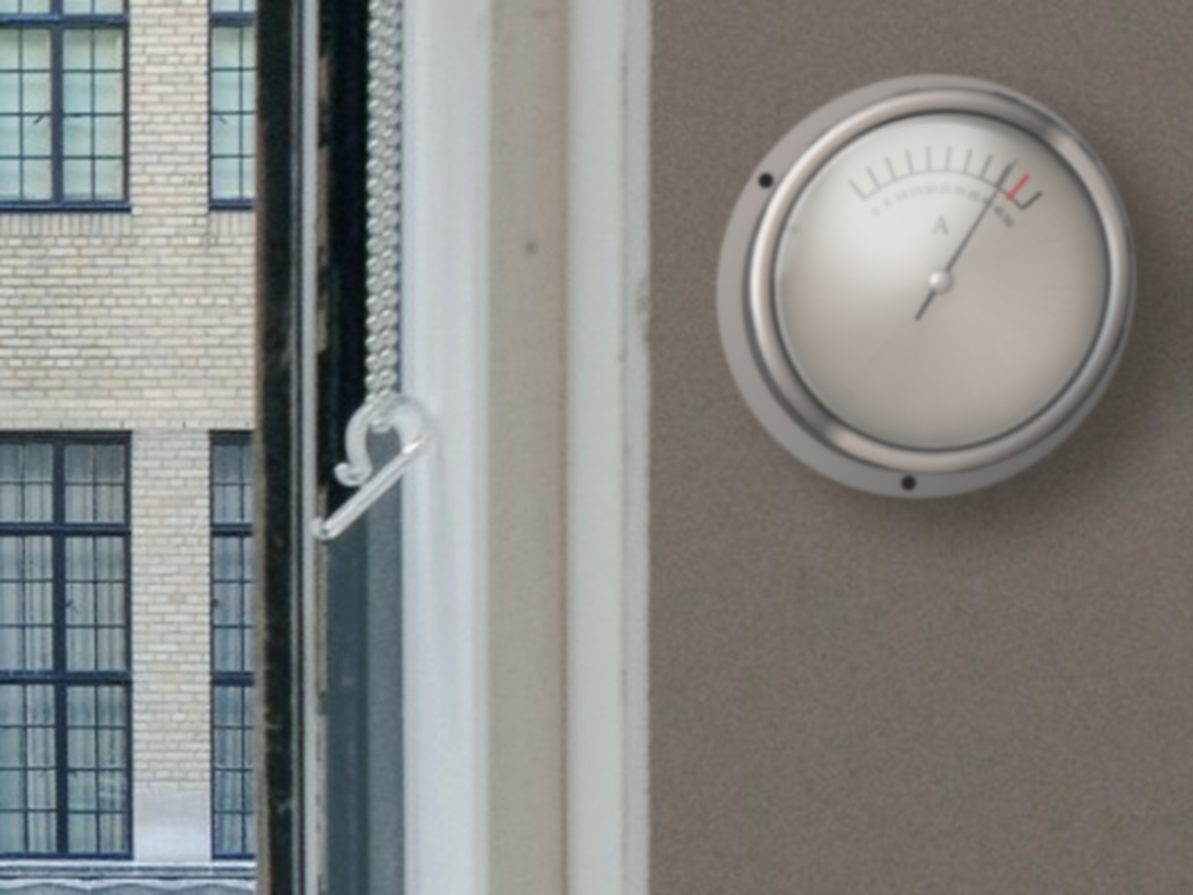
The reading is 40; A
